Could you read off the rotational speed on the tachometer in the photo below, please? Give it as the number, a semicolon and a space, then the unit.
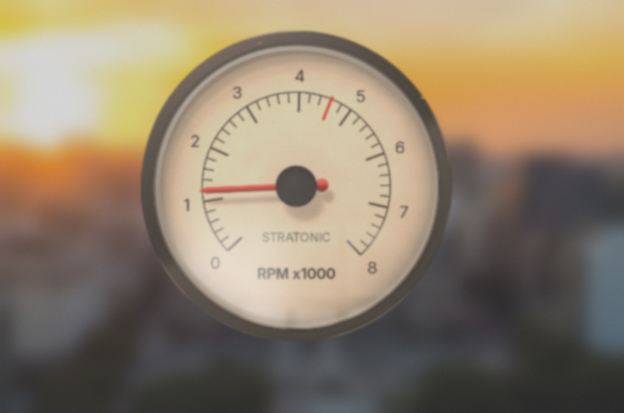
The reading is 1200; rpm
